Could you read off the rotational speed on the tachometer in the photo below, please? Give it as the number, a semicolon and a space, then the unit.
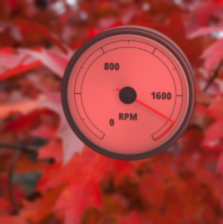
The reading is 1800; rpm
